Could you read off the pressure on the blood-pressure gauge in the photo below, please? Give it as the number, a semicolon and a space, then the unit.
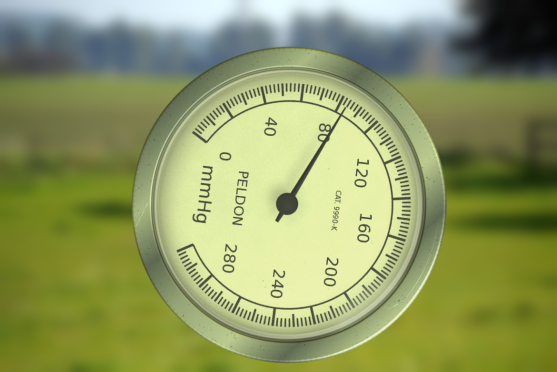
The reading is 84; mmHg
